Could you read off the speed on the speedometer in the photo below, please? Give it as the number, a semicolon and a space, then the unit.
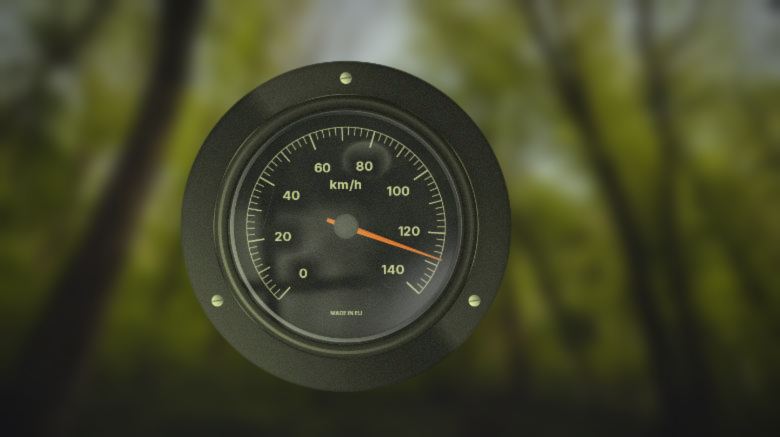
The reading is 128; km/h
